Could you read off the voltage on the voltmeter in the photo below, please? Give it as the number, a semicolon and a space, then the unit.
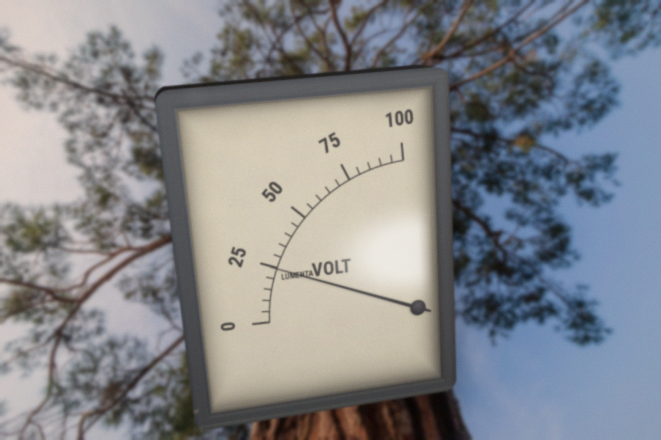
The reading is 25; V
